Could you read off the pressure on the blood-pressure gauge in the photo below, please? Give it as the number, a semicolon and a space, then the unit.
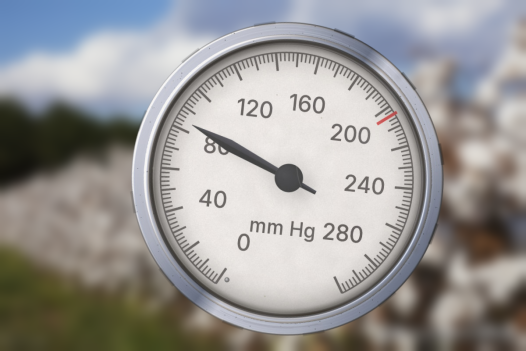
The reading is 84; mmHg
